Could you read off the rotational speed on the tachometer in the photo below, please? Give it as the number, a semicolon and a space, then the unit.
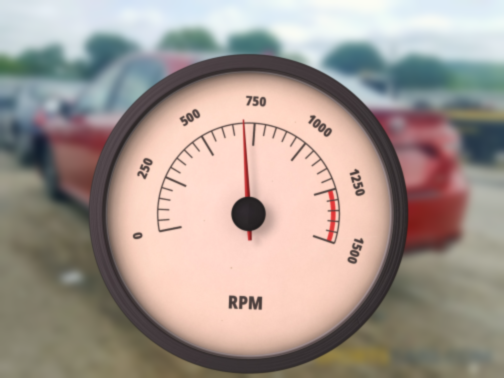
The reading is 700; rpm
